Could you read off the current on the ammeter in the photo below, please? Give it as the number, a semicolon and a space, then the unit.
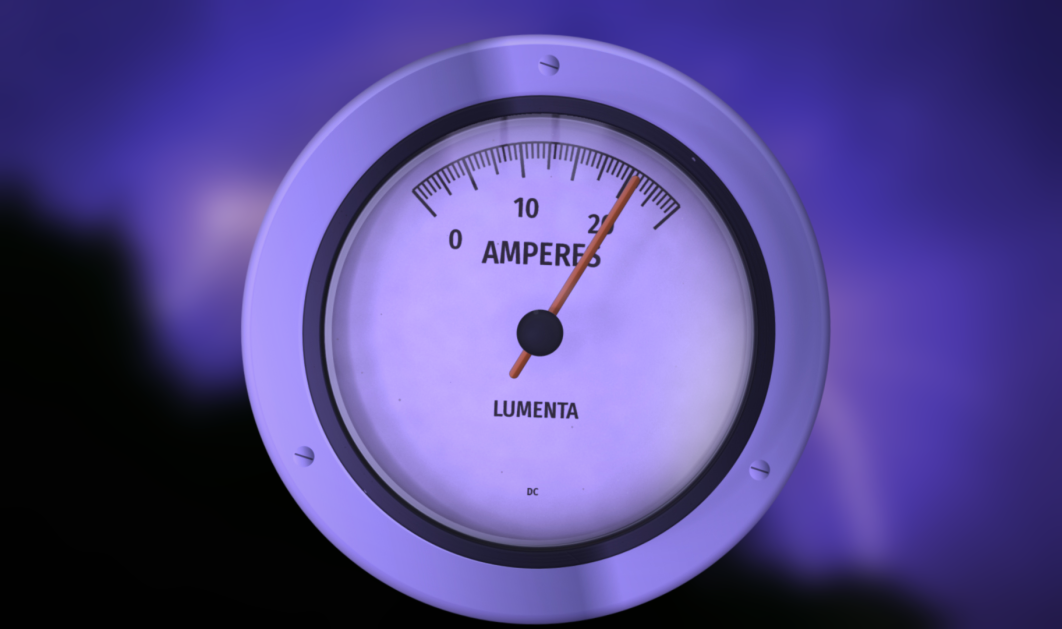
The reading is 20.5; A
